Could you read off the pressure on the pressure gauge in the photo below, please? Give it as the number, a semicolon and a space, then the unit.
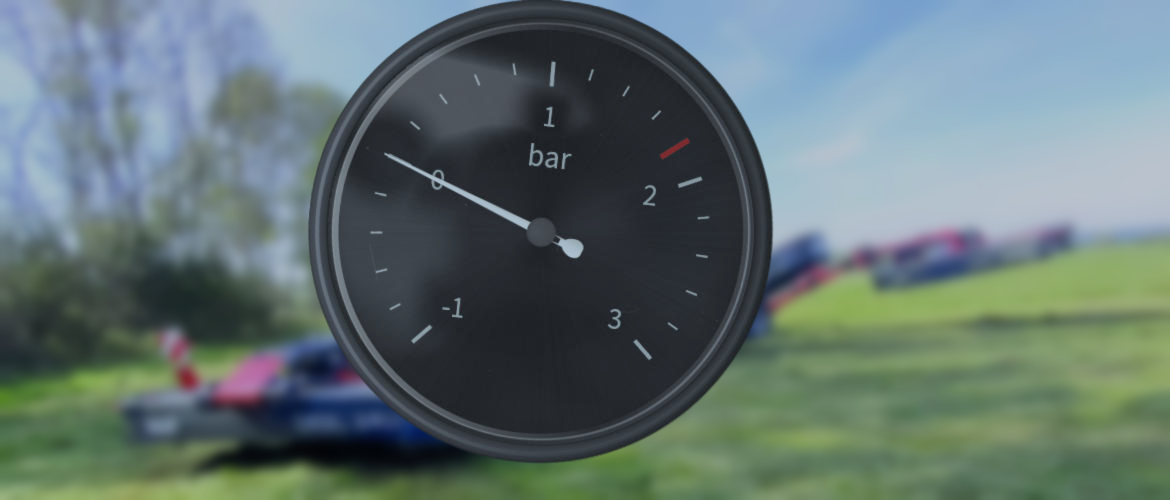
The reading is 0; bar
